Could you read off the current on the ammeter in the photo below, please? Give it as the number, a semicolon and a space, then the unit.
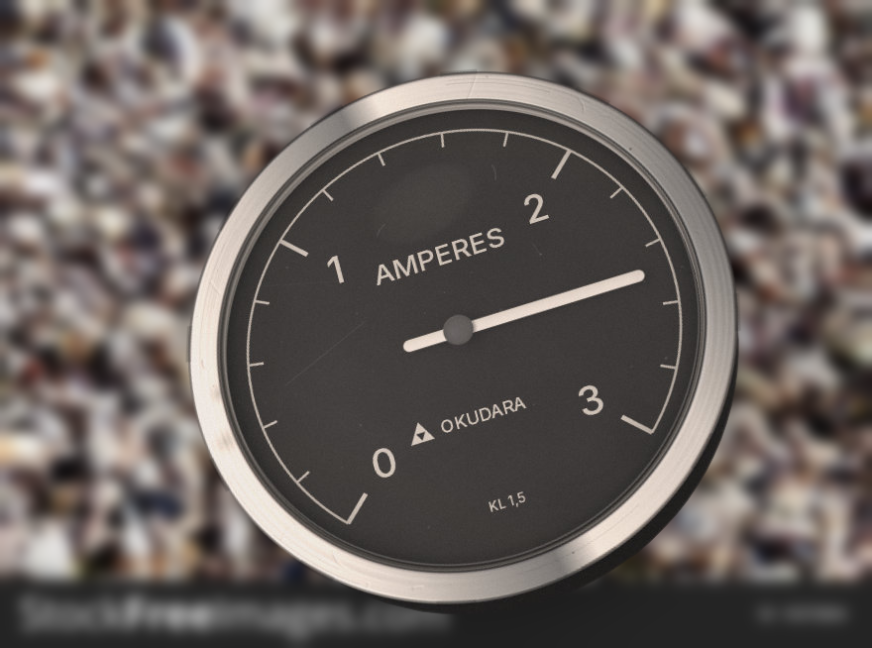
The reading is 2.5; A
